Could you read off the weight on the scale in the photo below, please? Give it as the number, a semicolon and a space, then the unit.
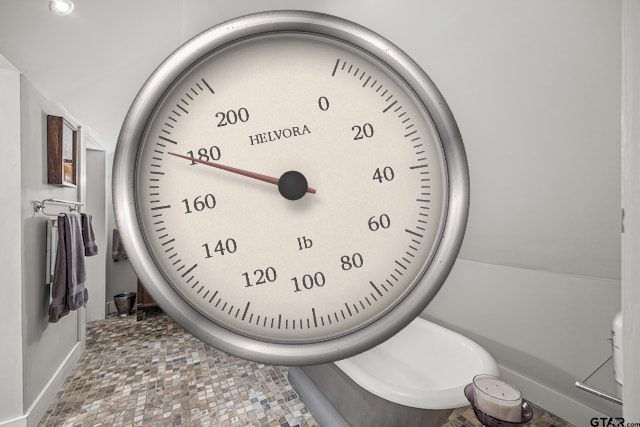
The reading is 176; lb
